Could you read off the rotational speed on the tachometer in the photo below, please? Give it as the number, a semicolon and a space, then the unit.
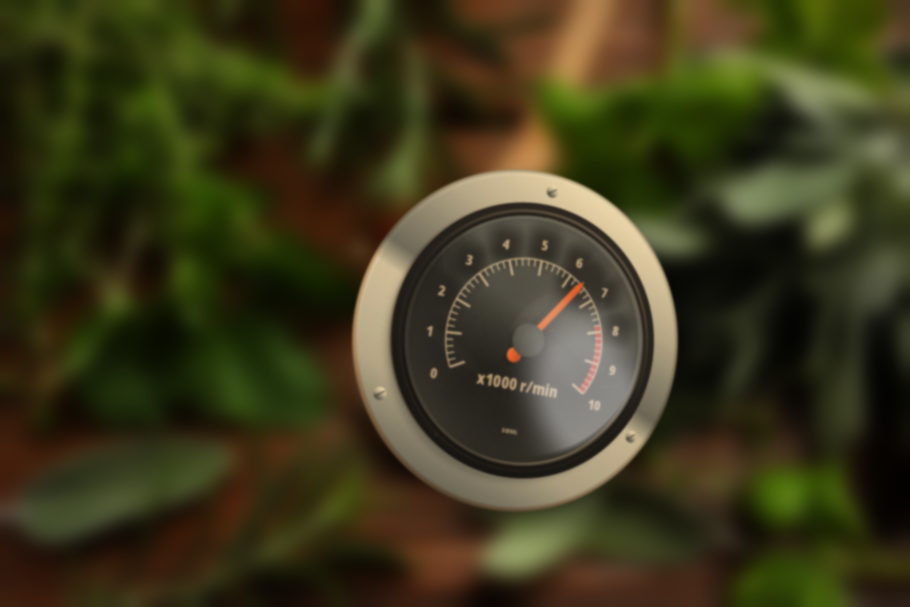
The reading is 6400; rpm
